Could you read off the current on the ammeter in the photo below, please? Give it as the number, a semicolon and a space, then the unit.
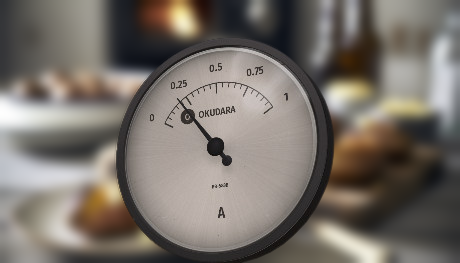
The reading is 0.2; A
